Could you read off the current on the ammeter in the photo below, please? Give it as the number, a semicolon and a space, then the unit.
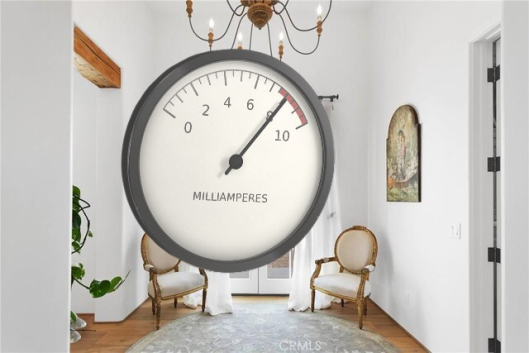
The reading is 8; mA
